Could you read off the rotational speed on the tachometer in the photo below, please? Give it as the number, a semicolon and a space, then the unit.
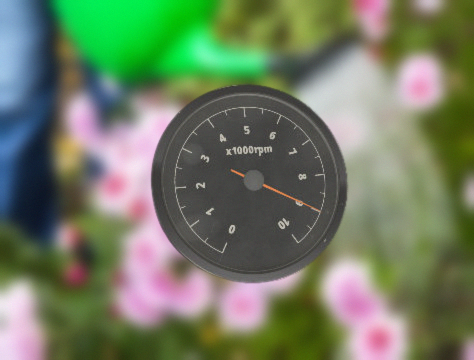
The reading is 9000; rpm
